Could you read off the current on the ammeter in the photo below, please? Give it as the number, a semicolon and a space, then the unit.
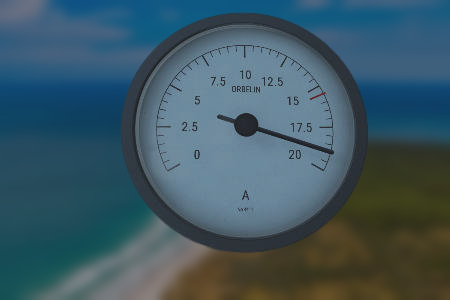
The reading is 19; A
